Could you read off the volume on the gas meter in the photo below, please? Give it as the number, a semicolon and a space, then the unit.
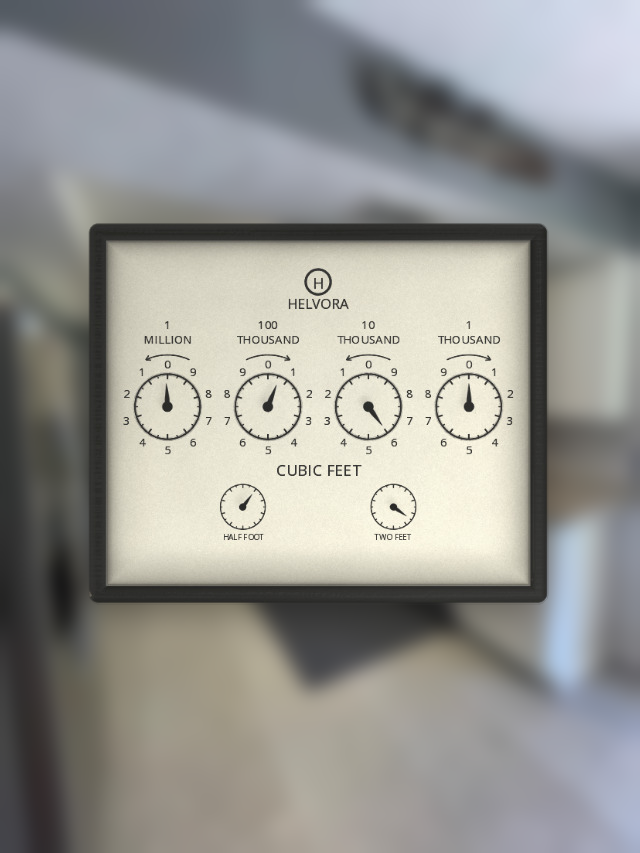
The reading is 6000; ft³
